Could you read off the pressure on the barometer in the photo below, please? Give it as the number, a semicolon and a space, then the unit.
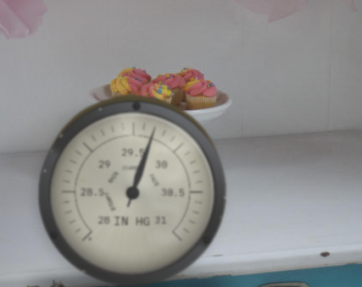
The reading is 29.7; inHg
